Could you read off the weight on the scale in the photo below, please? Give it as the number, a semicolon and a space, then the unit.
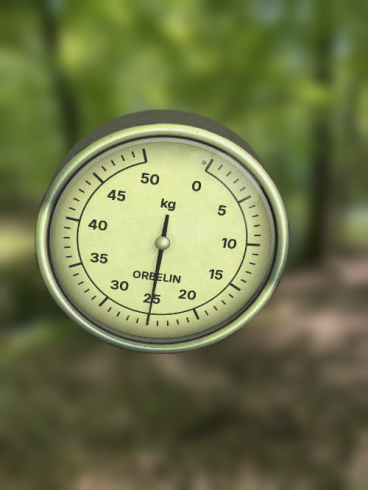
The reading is 25; kg
